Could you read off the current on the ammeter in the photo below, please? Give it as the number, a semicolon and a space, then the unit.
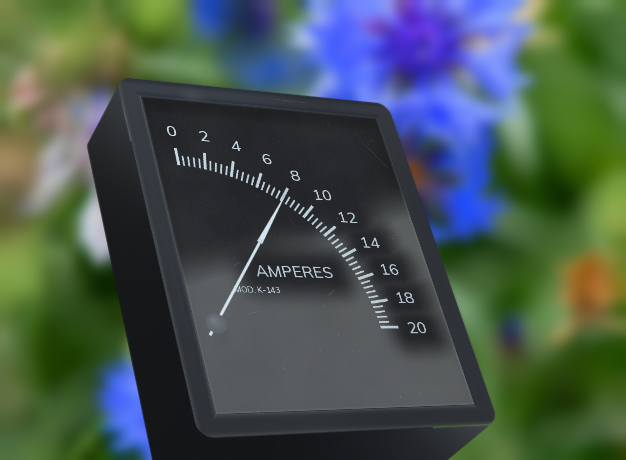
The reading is 8; A
